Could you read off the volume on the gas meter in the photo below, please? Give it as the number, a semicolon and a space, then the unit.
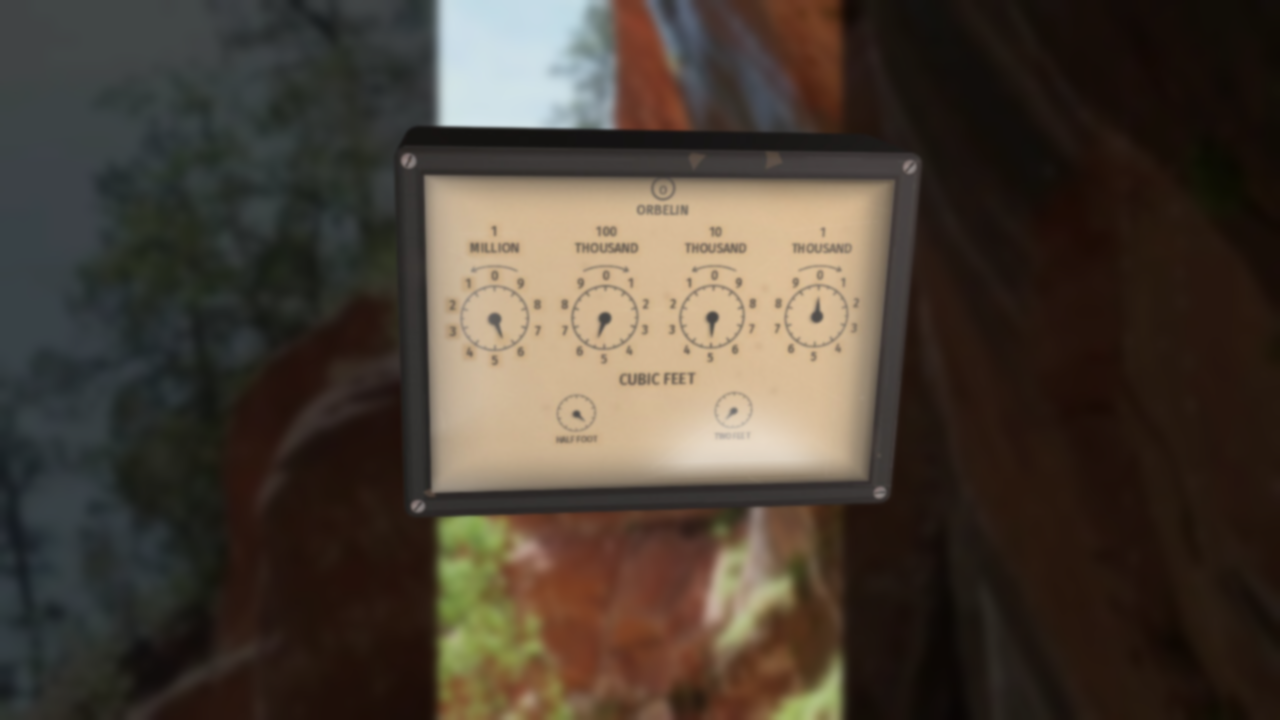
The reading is 555000; ft³
